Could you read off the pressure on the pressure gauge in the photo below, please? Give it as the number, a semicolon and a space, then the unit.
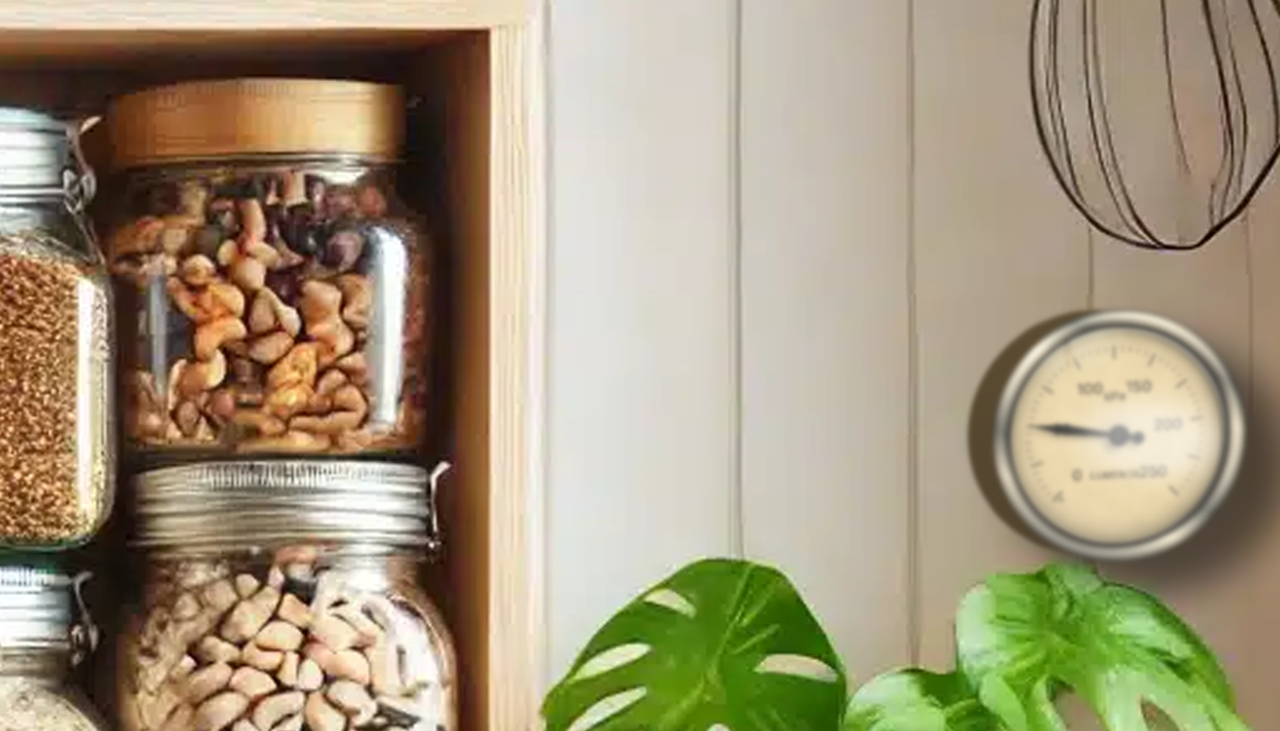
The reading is 50; kPa
